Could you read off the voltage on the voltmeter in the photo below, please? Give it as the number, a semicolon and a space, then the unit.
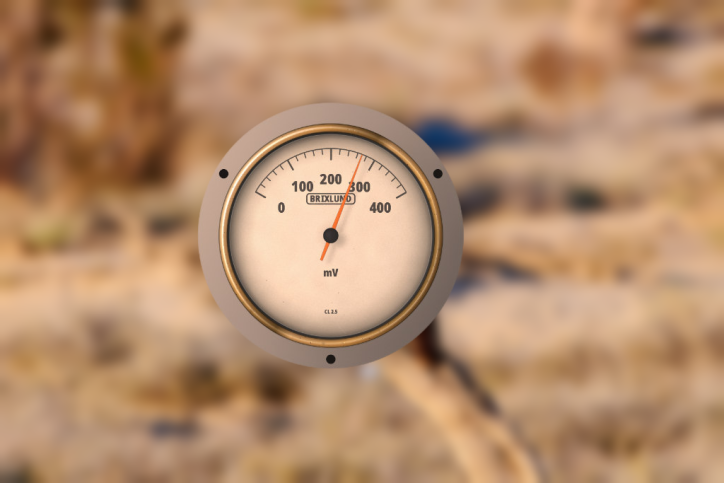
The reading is 270; mV
